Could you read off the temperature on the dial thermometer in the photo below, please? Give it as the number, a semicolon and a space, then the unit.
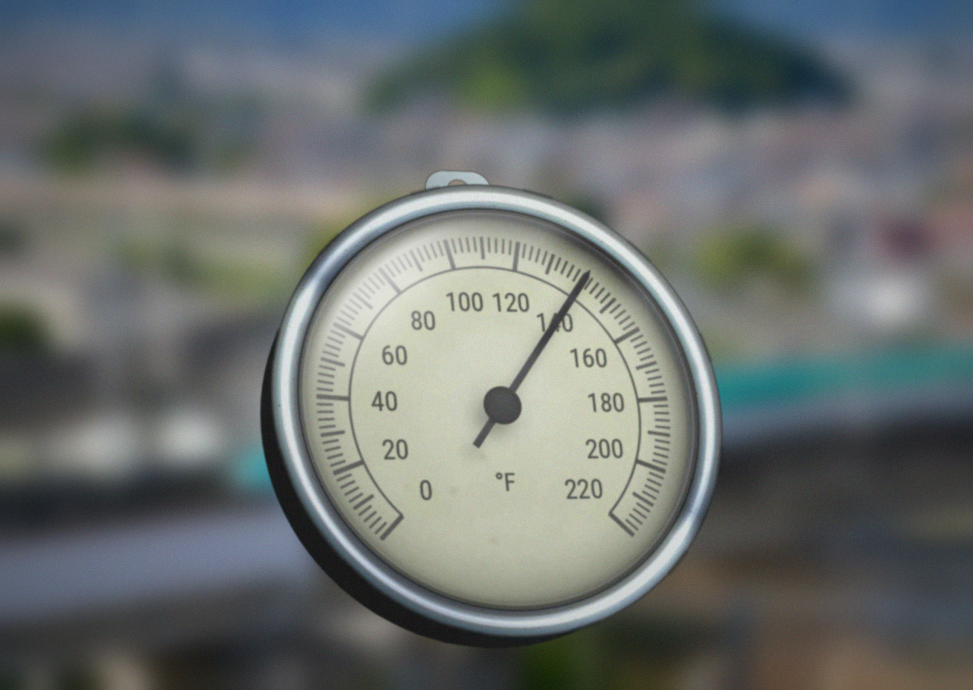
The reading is 140; °F
